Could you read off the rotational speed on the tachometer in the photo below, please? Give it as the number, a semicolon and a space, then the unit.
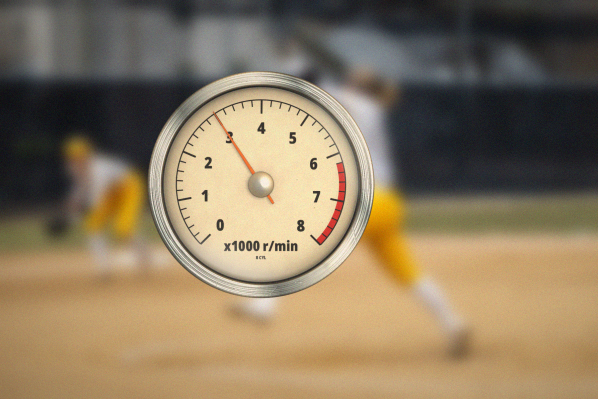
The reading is 3000; rpm
